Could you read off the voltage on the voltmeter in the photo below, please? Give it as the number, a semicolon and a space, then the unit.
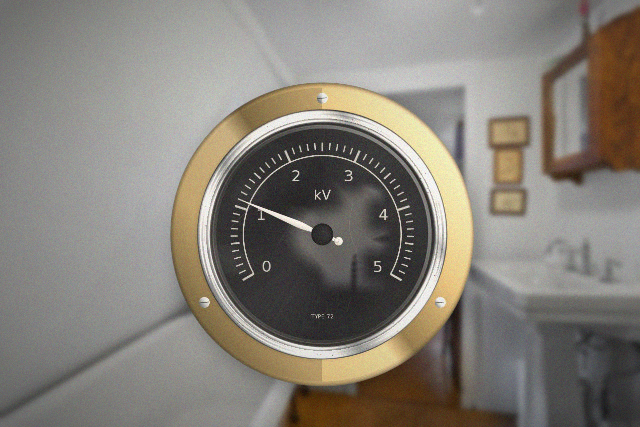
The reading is 1.1; kV
